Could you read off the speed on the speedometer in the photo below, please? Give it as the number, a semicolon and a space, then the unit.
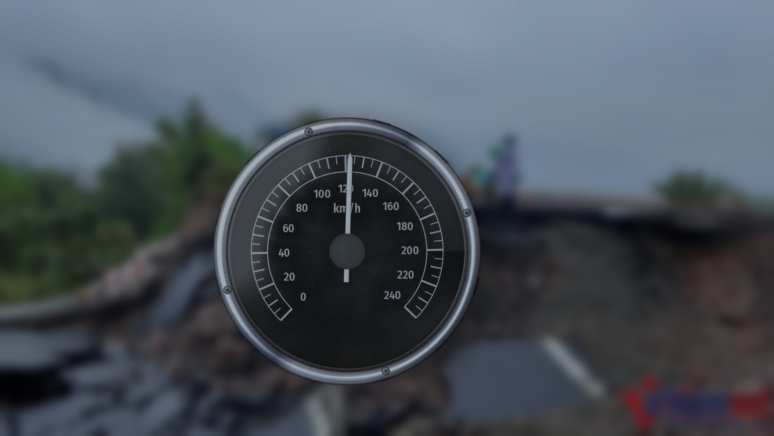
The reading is 122.5; km/h
